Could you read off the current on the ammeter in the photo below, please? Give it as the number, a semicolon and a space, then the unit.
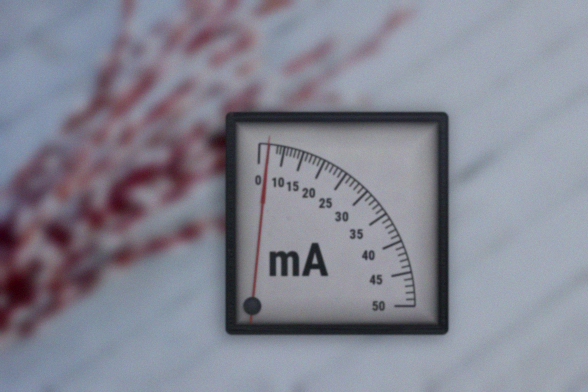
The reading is 5; mA
